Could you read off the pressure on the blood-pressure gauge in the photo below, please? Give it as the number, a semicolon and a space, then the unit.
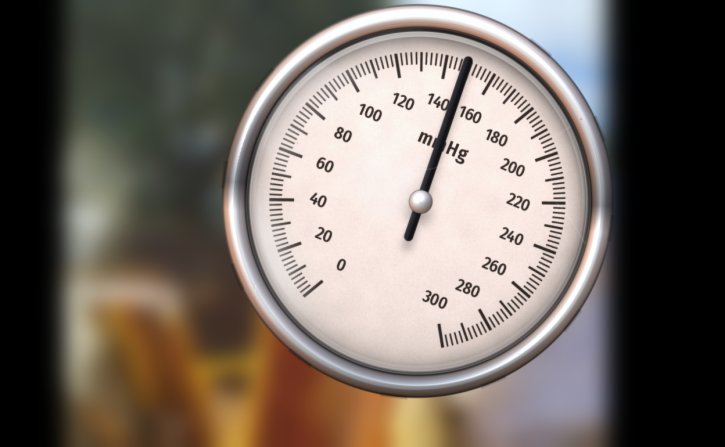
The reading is 148; mmHg
